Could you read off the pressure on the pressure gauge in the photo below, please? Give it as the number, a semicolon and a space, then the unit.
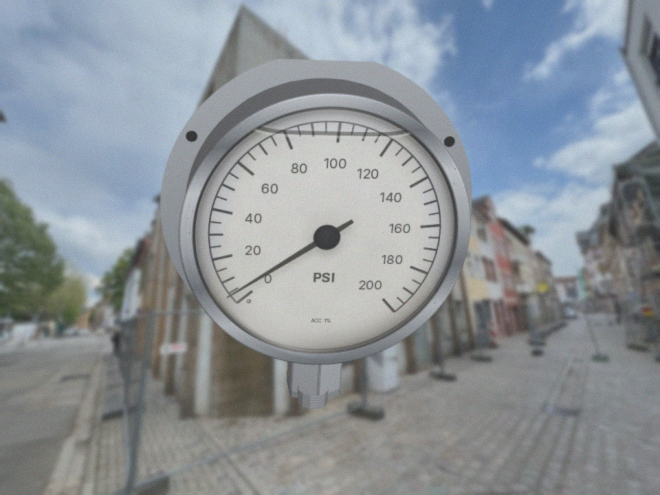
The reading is 5; psi
